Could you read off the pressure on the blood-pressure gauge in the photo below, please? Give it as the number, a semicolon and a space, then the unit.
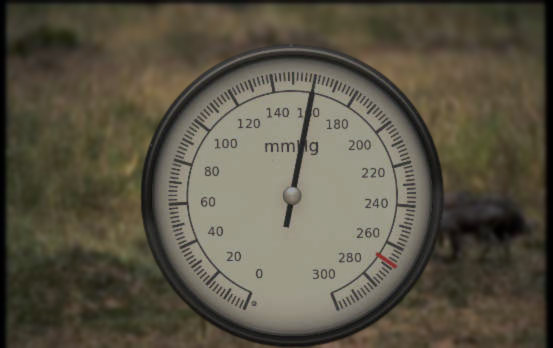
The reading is 160; mmHg
